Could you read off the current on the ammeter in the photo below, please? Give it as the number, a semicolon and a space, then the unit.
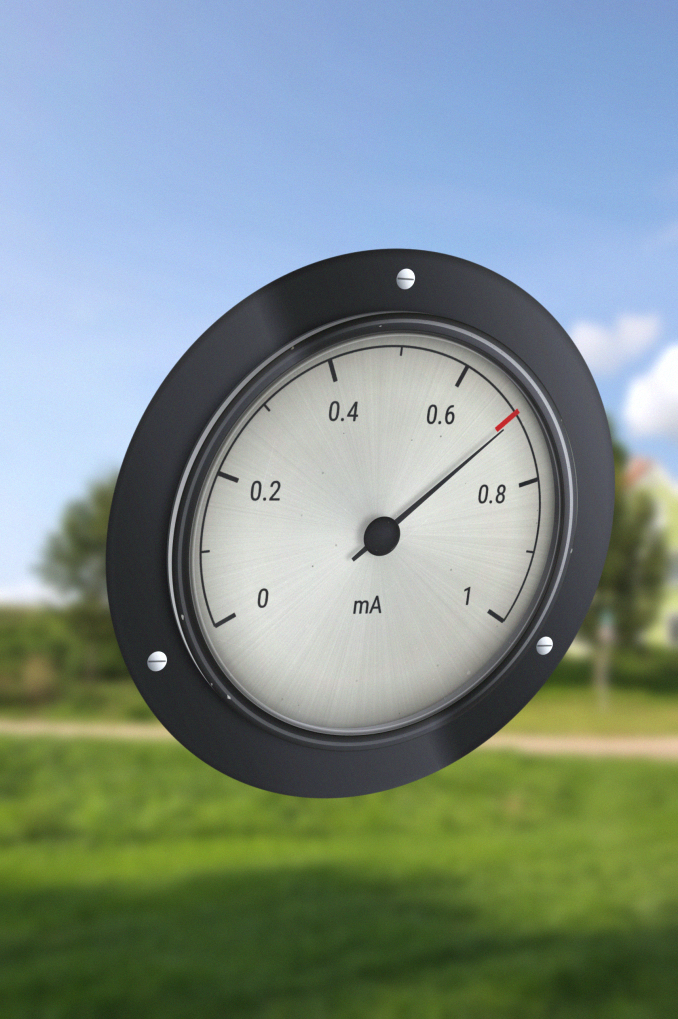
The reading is 0.7; mA
